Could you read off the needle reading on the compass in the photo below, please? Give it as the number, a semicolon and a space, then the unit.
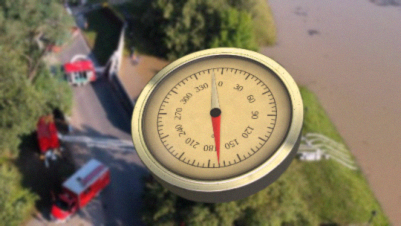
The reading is 170; °
